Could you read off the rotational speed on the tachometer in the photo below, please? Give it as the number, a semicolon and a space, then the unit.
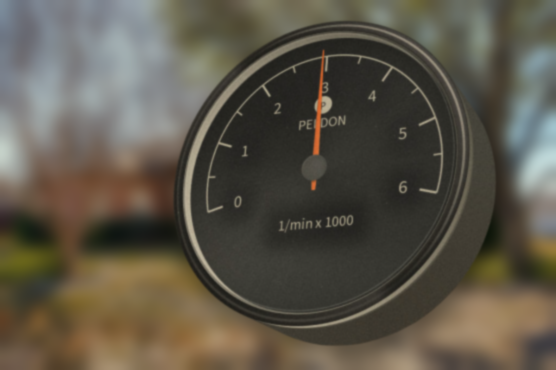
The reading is 3000; rpm
